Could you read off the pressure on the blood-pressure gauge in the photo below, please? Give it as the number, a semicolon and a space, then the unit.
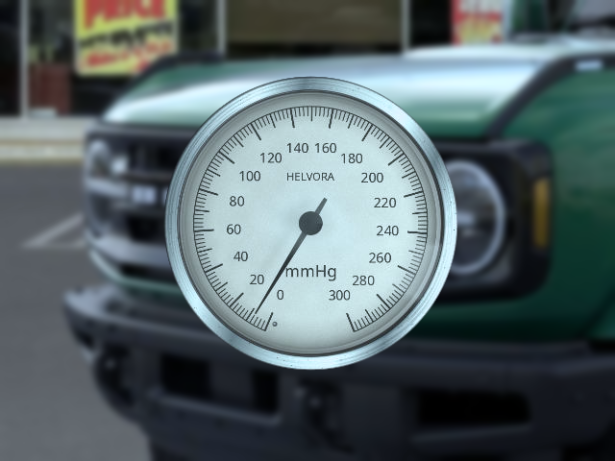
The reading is 8; mmHg
